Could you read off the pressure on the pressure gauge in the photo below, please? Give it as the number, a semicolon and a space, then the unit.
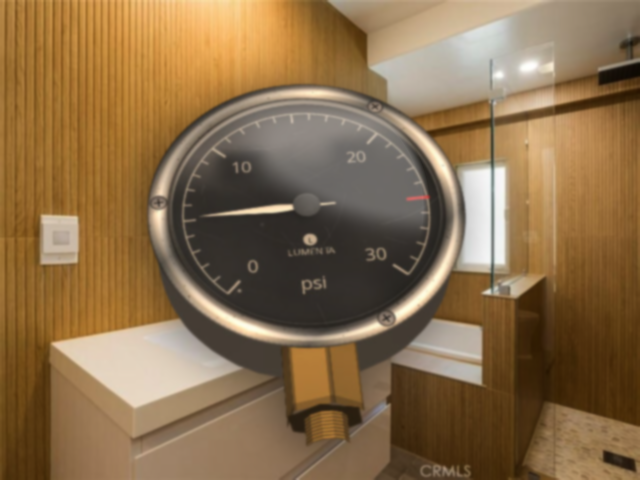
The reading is 5; psi
